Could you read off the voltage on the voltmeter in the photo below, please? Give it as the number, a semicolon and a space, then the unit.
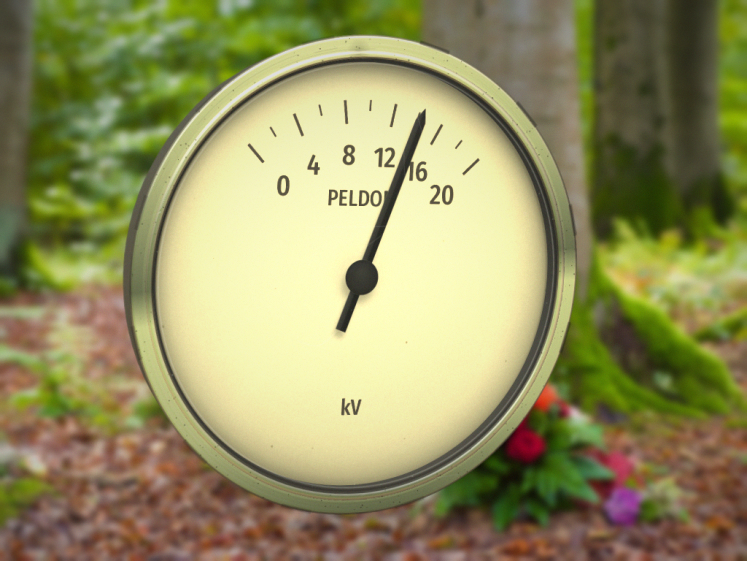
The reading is 14; kV
